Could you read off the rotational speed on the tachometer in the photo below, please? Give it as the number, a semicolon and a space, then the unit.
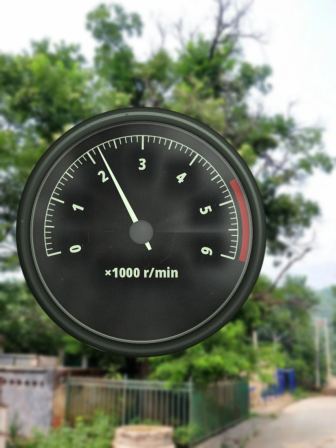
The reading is 2200; rpm
